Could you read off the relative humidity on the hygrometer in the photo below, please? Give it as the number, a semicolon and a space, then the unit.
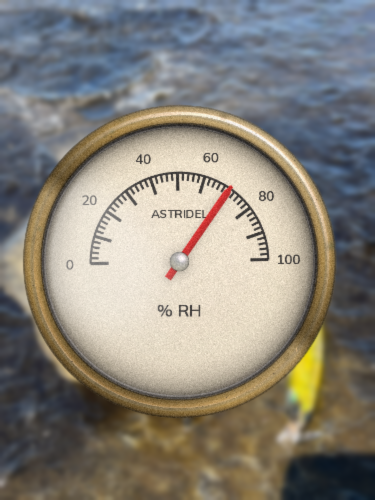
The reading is 70; %
